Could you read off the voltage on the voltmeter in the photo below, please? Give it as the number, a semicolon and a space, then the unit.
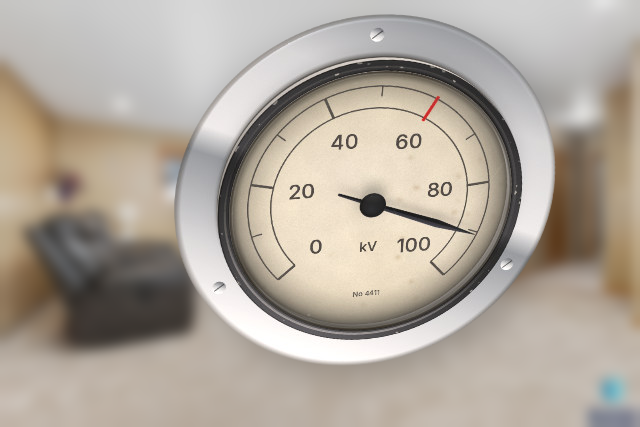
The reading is 90; kV
